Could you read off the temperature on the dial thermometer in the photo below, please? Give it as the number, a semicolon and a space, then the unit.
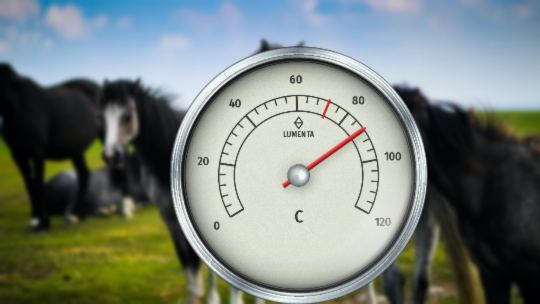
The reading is 88; °C
